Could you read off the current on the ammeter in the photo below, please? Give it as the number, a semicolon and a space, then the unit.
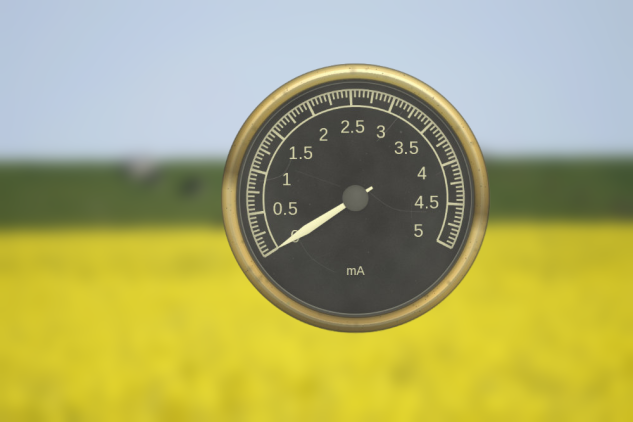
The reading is 0; mA
